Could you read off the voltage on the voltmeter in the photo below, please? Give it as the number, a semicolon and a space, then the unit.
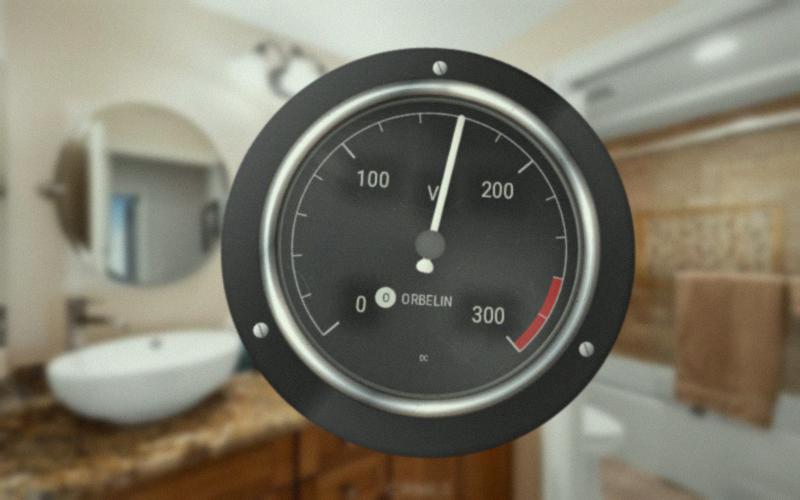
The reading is 160; V
